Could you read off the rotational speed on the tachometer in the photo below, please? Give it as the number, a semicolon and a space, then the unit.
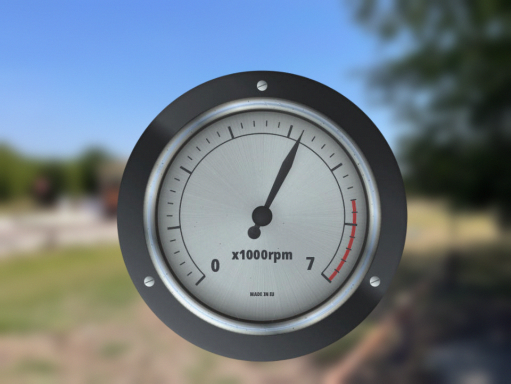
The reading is 4200; rpm
